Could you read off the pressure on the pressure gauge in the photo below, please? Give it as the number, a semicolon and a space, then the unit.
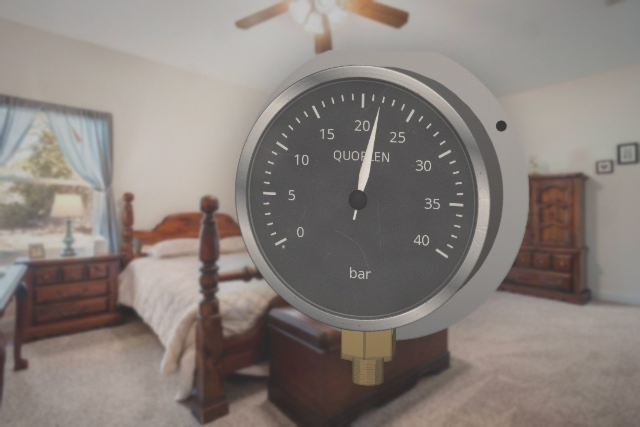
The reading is 22; bar
